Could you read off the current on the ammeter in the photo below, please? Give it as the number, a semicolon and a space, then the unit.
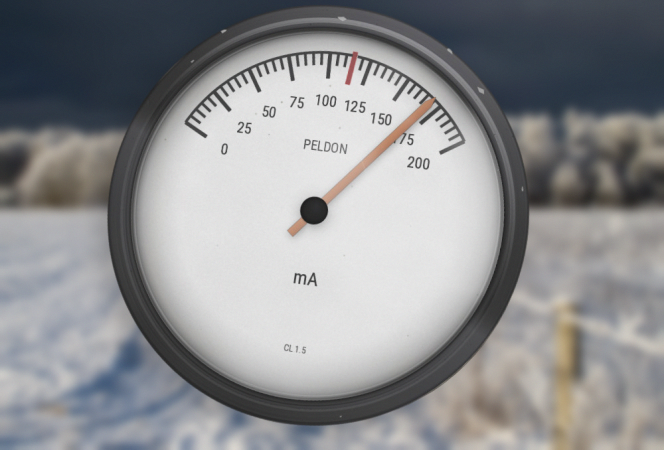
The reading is 170; mA
